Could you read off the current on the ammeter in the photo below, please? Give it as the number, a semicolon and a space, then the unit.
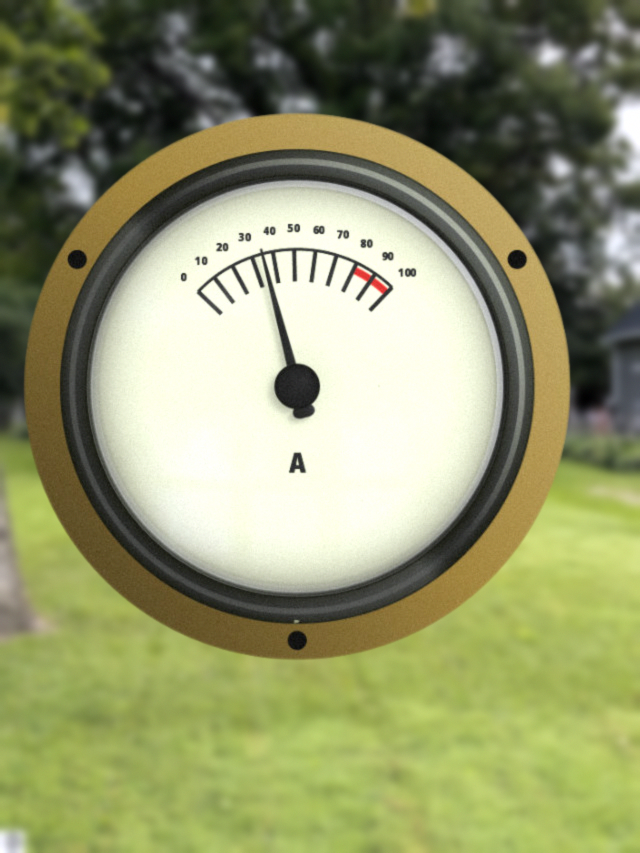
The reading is 35; A
